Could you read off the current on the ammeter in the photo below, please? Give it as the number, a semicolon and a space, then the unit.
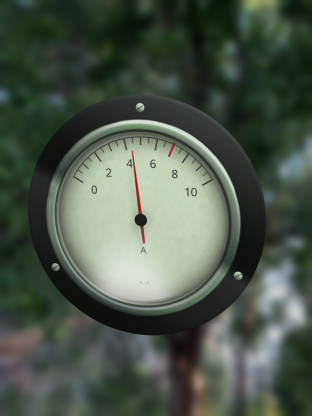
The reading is 4.5; A
